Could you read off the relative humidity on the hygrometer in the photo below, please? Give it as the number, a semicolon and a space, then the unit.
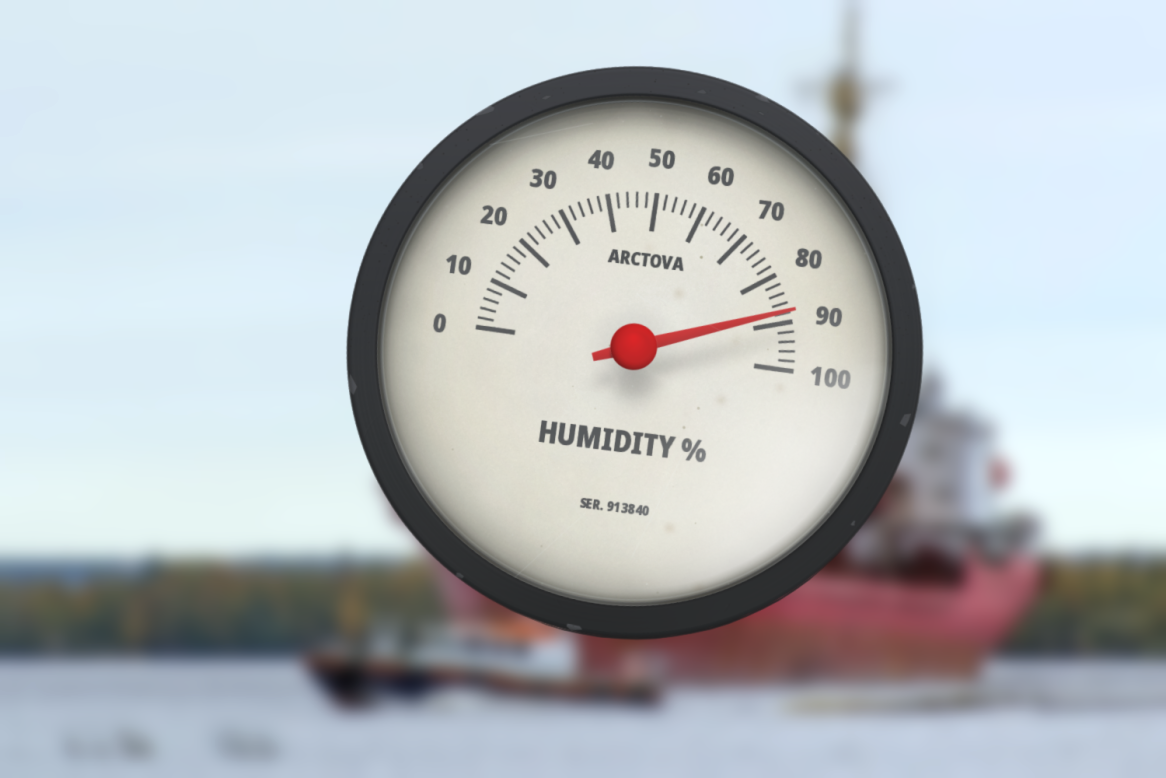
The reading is 88; %
